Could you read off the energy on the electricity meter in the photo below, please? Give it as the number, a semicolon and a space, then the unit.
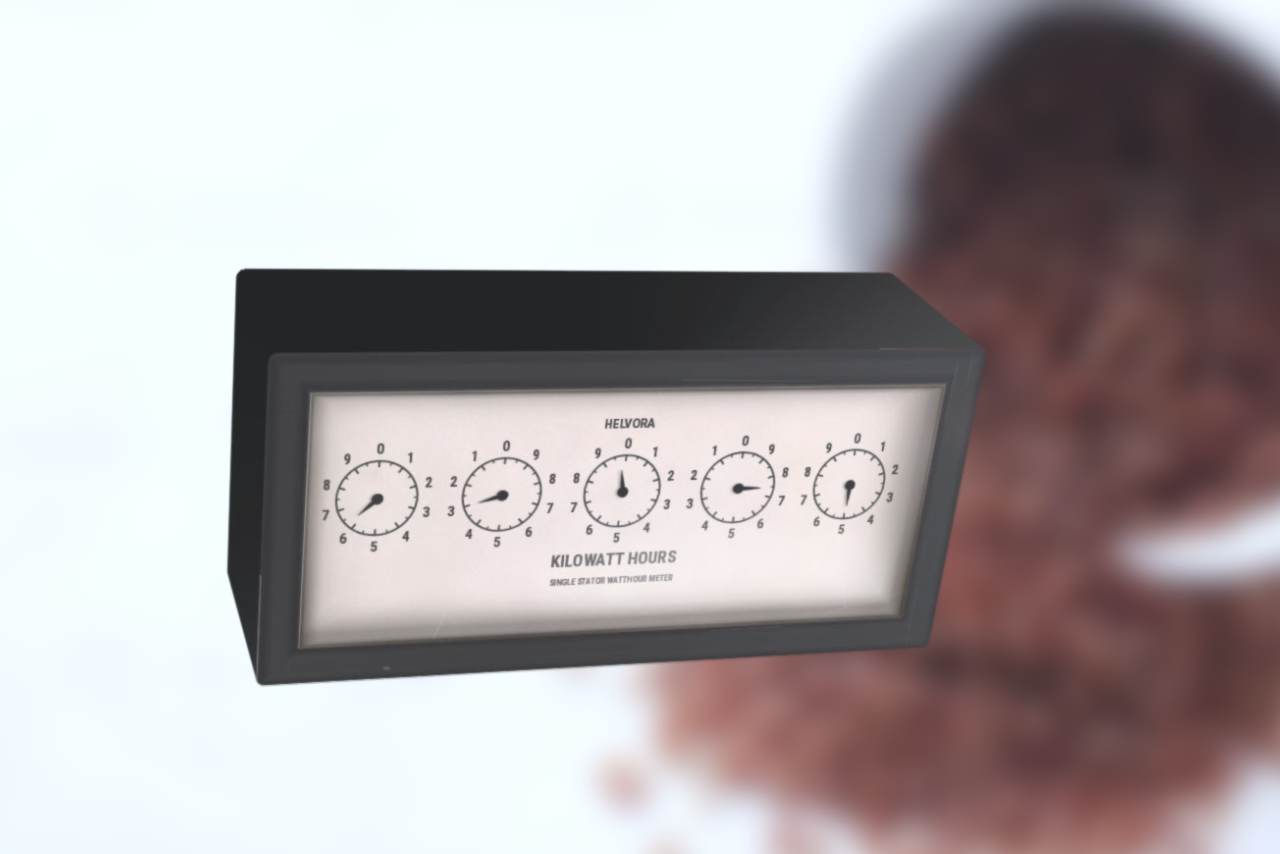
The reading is 62975; kWh
